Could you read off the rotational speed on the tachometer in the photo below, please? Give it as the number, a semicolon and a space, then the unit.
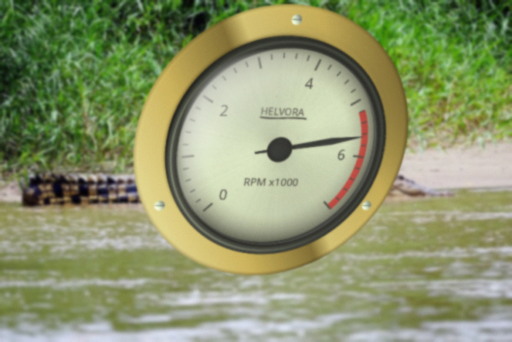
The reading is 5600; rpm
